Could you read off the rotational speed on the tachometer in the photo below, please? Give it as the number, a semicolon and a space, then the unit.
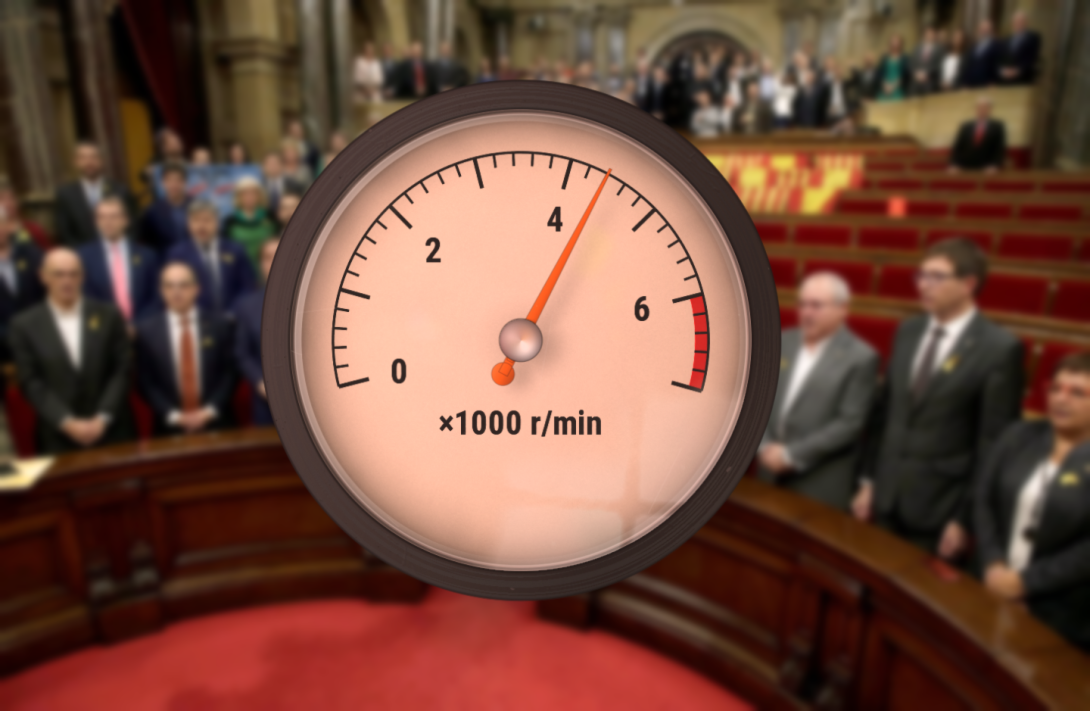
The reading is 4400; rpm
